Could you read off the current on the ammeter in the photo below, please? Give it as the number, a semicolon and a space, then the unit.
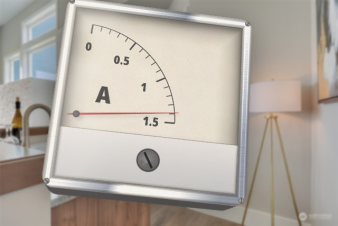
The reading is 1.4; A
